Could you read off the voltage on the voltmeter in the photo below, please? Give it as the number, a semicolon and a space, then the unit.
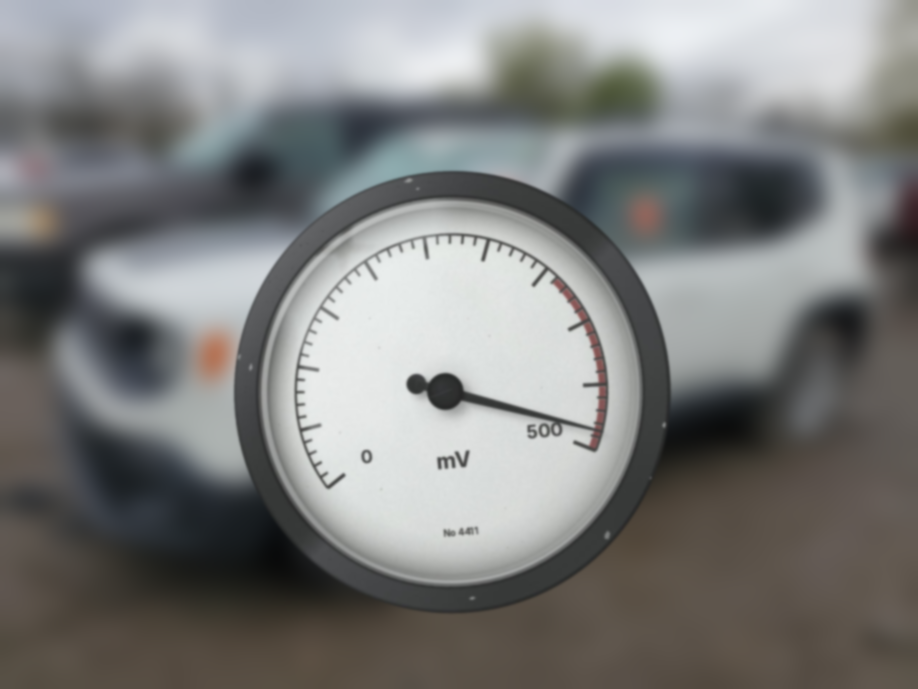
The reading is 485; mV
